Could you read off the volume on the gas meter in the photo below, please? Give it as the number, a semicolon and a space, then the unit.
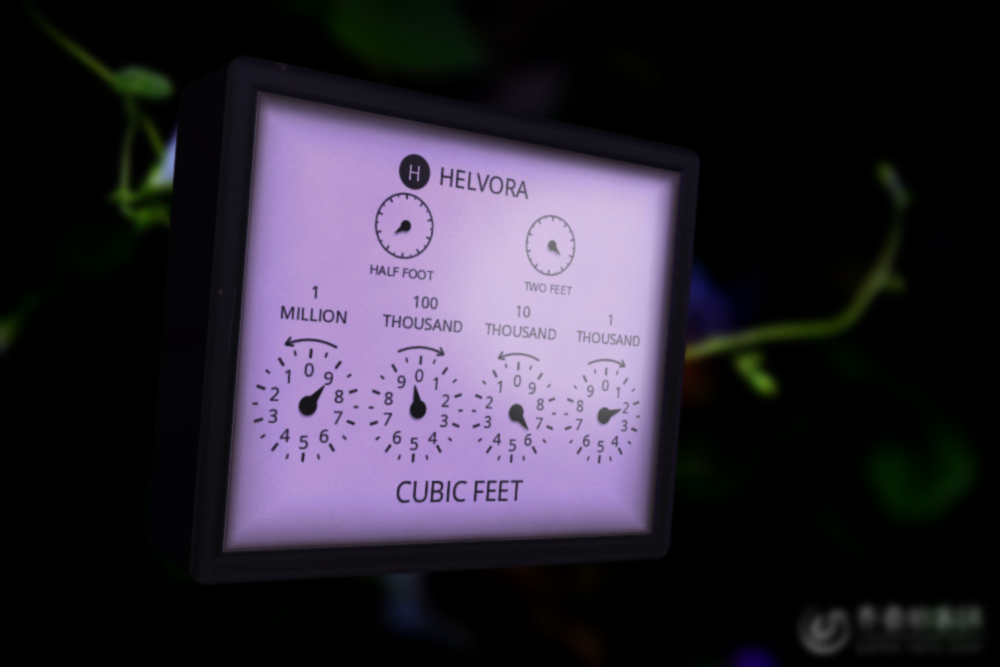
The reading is 896200; ft³
